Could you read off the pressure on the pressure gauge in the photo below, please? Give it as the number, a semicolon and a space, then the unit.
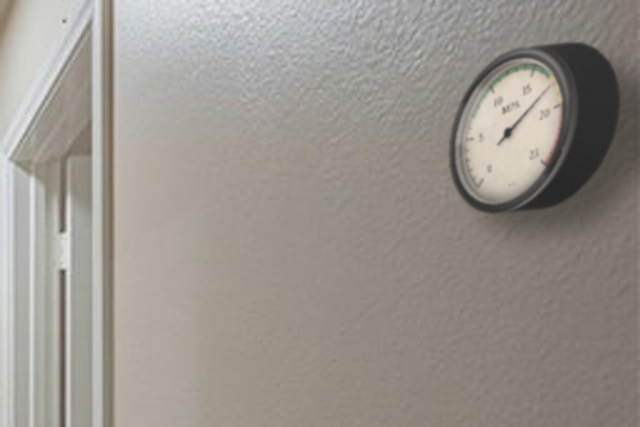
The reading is 18; MPa
